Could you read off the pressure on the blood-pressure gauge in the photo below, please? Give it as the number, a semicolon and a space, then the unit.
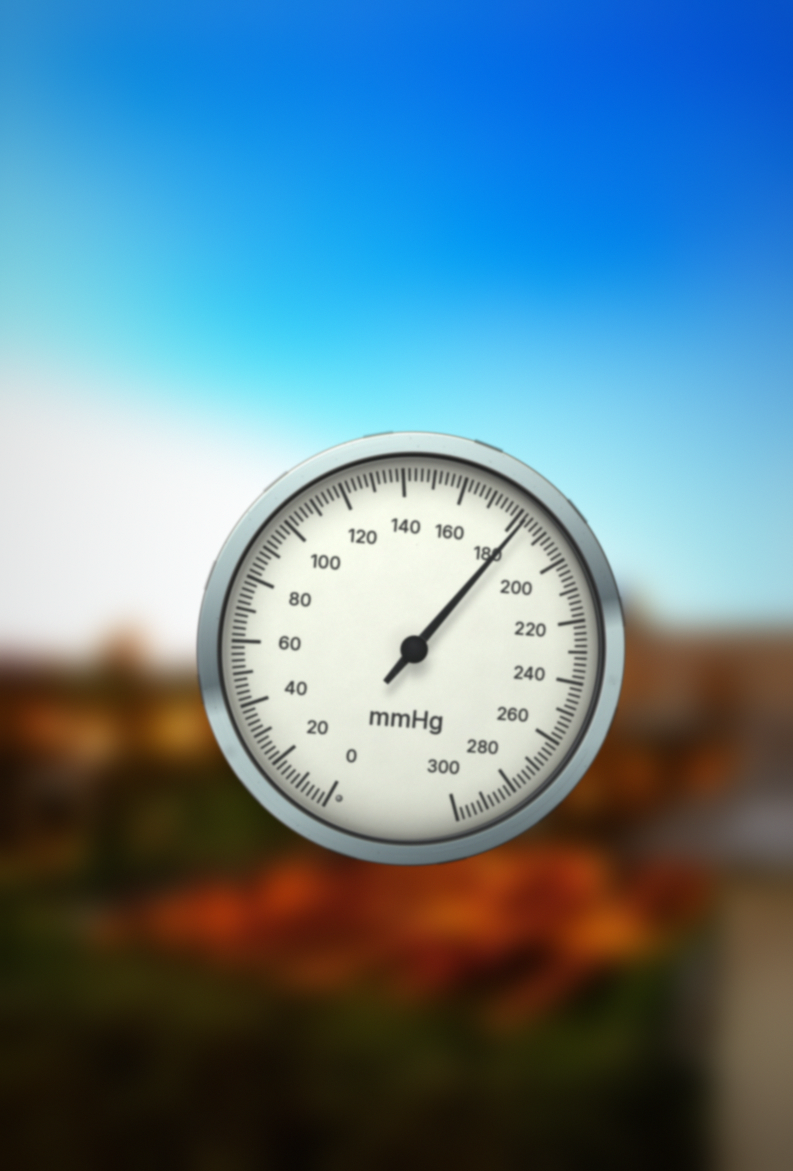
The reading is 182; mmHg
